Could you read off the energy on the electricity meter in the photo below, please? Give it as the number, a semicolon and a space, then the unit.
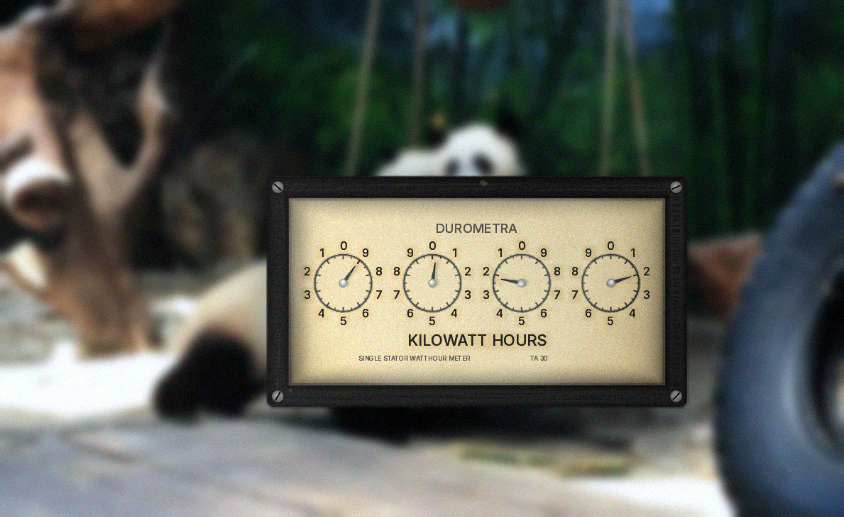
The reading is 9022; kWh
